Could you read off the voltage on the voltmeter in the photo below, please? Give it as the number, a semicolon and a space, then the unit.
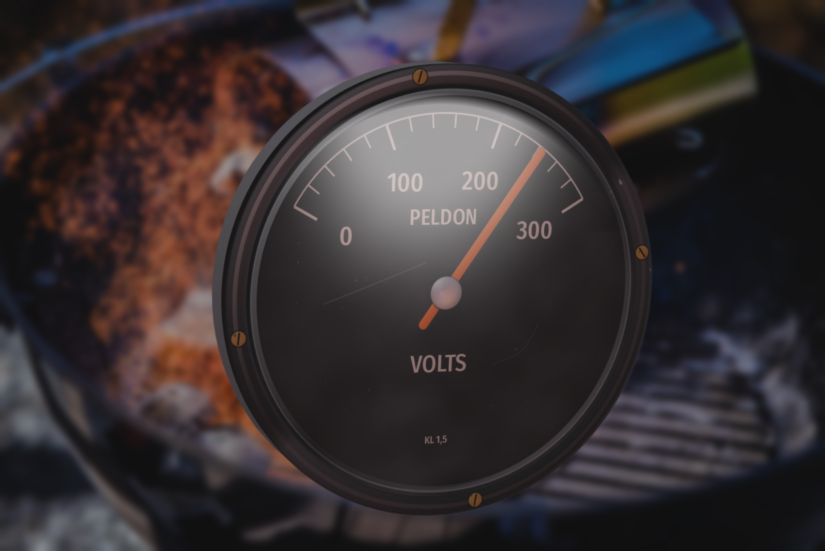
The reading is 240; V
